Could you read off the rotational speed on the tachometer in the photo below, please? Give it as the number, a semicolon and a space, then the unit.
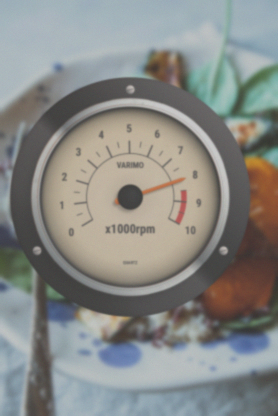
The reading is 8000; rpm
